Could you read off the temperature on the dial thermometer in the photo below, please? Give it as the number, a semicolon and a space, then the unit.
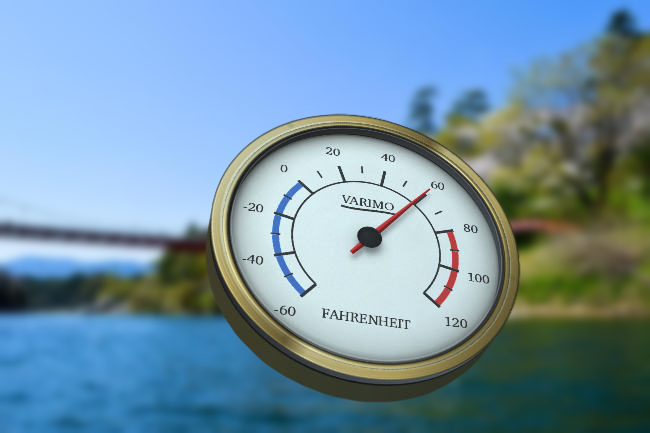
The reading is 60; °F
